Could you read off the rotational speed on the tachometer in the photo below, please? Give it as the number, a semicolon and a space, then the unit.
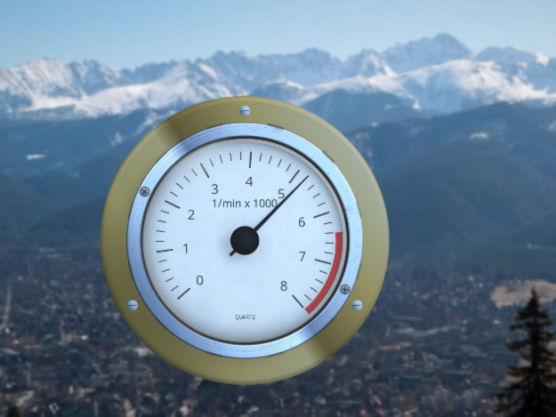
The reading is 5200; rpm
